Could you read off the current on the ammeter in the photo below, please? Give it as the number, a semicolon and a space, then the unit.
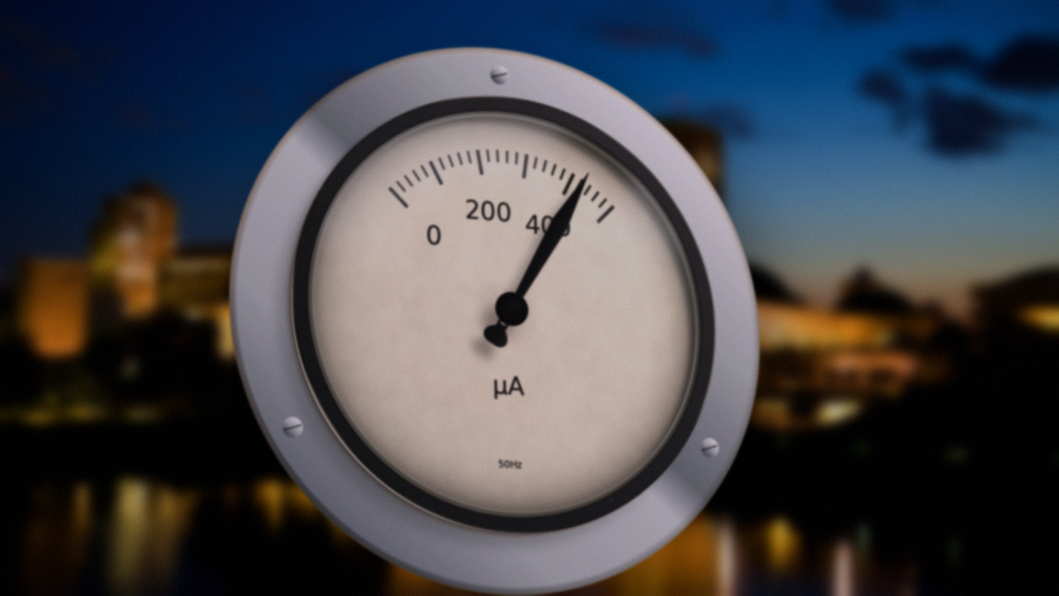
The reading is 420; µA
